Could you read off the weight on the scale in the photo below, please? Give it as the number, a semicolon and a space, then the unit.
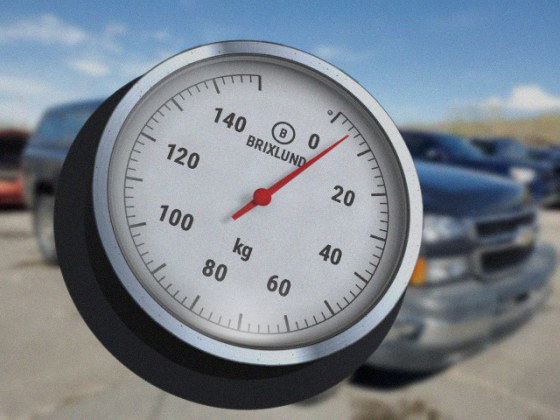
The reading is 5; kg
